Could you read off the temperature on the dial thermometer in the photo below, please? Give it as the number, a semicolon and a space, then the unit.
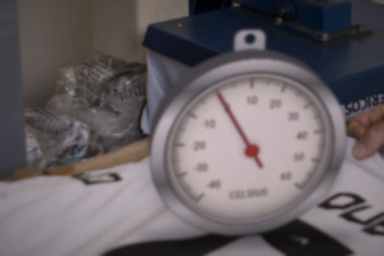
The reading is 0; °C
